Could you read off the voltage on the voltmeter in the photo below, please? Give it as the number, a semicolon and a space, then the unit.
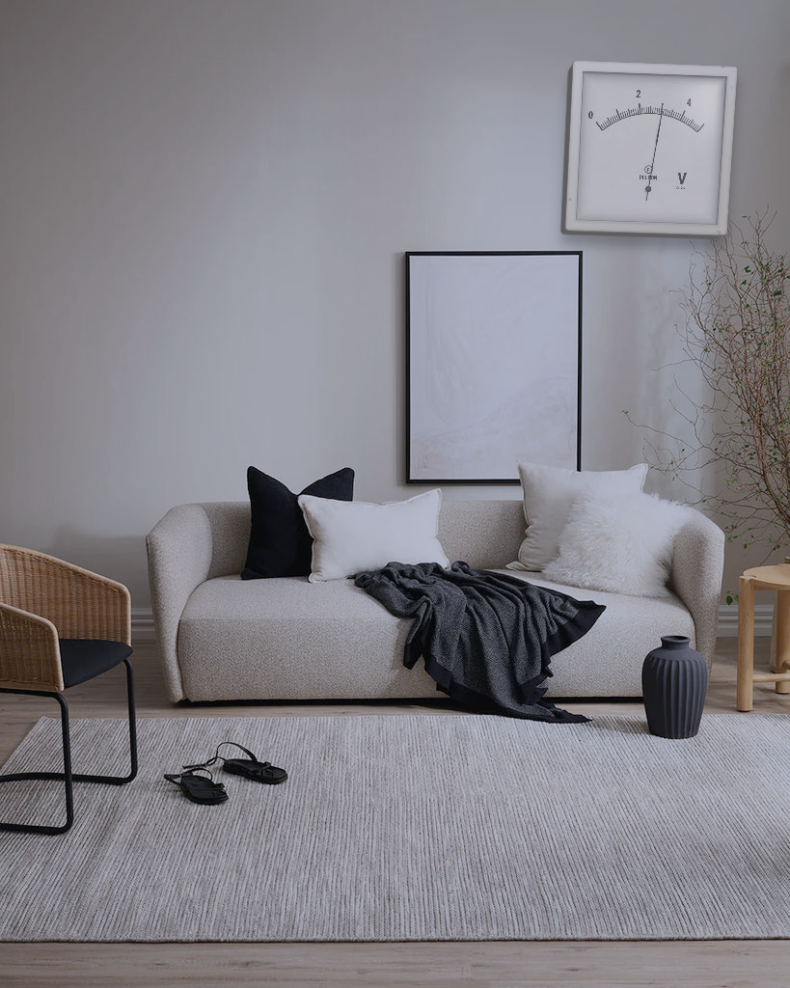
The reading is 3; V
